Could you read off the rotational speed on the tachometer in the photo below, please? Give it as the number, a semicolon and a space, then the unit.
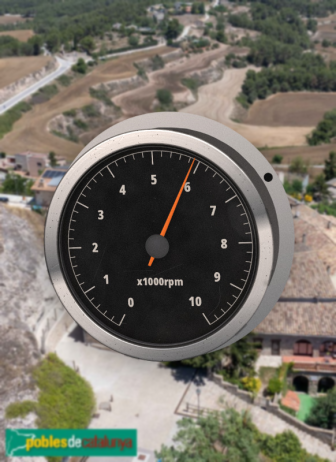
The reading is 5900; rpm
